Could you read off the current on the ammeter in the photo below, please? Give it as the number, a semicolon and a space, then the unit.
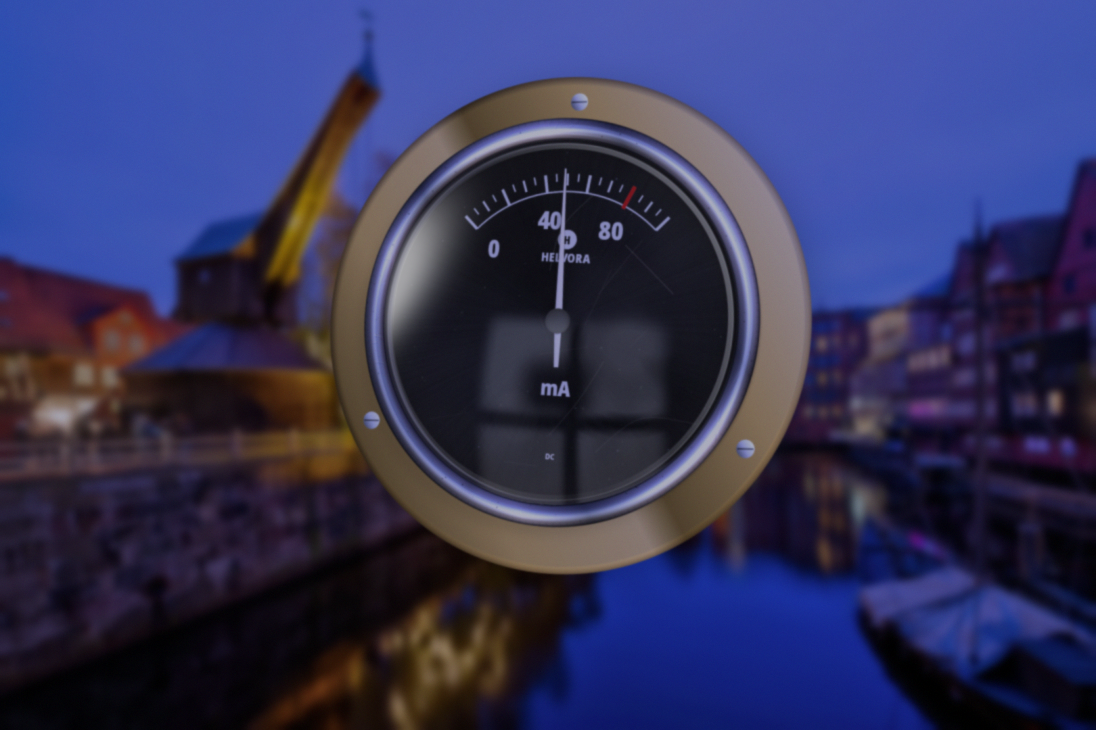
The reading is 50; mA
